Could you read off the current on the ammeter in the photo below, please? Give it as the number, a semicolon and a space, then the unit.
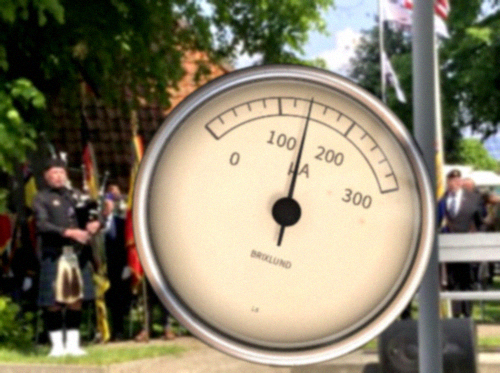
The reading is 140; µA
